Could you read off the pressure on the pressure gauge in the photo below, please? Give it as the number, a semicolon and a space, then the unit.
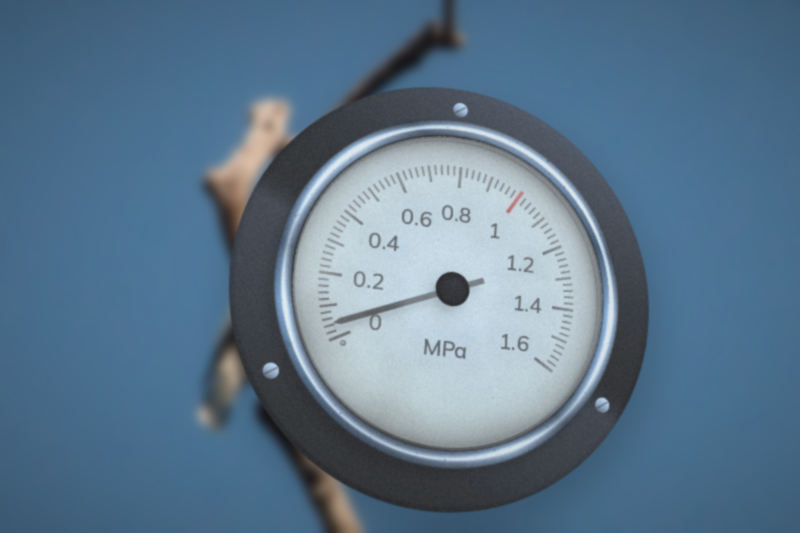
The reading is 0.04; MPa
